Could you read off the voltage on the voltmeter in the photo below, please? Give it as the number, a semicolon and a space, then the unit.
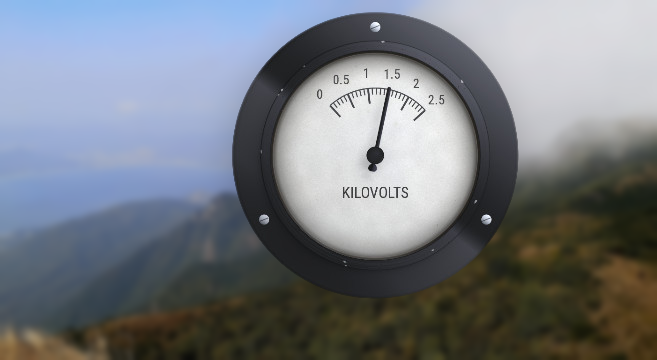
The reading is 1.5; kV
